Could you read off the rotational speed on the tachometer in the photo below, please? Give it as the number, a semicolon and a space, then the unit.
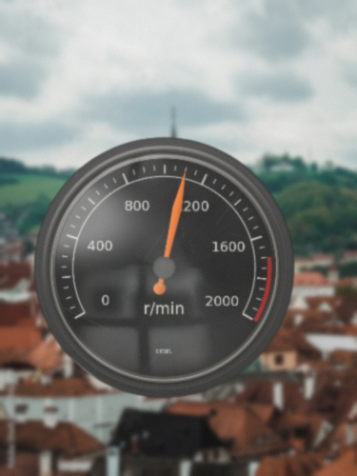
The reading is 1100; rpm
